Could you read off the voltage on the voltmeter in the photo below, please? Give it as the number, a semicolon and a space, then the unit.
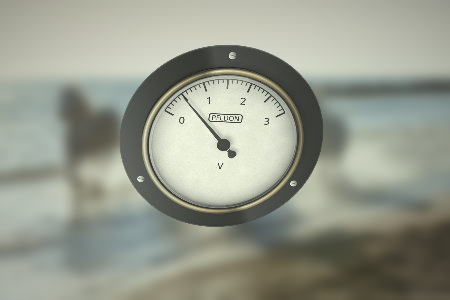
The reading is 0.5; V
